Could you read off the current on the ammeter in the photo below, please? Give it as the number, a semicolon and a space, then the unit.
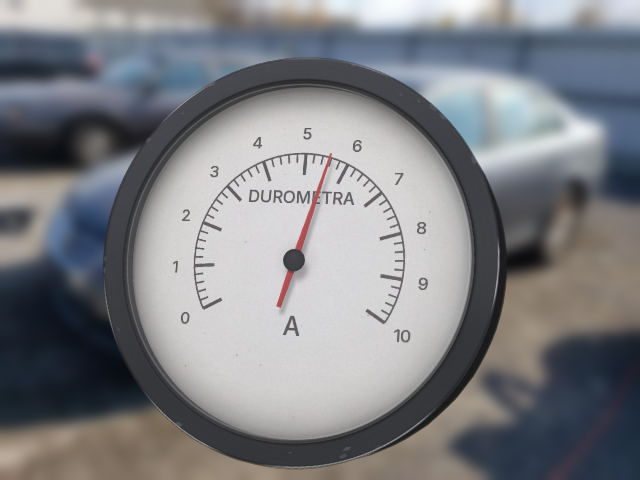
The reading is 5.6; A
